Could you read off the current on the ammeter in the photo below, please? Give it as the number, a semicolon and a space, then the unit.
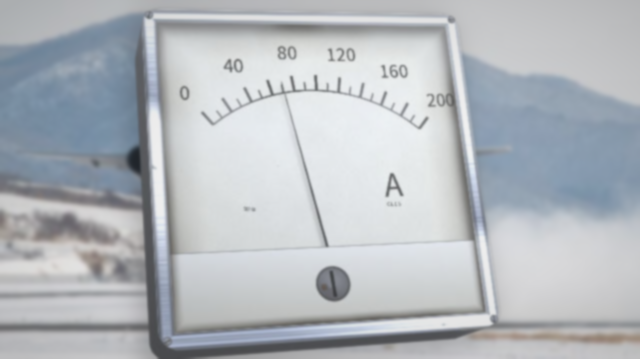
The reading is 70; A
